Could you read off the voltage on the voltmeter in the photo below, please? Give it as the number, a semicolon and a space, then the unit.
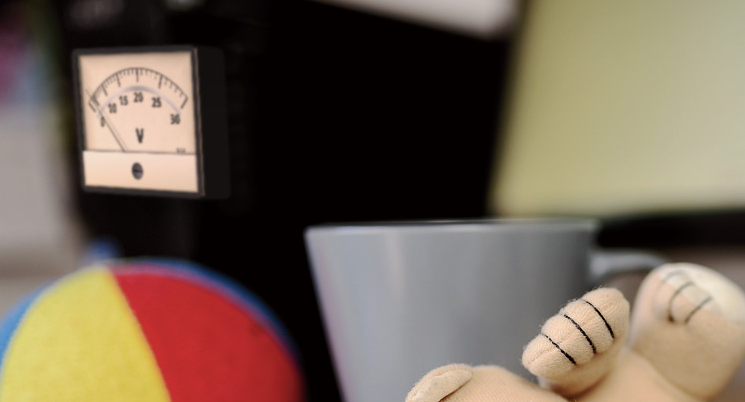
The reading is 5; V
